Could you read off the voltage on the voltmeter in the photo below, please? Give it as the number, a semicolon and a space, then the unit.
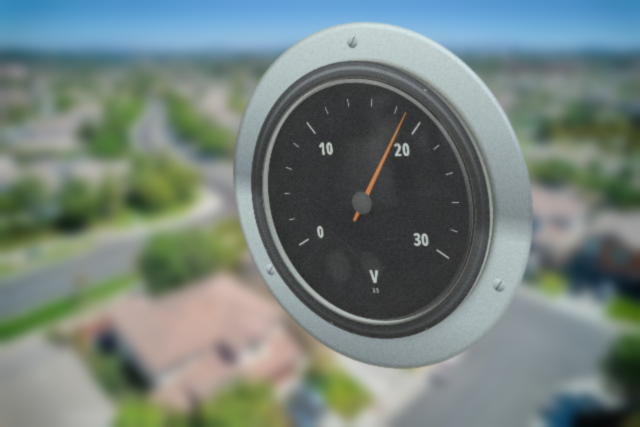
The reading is 19; V
